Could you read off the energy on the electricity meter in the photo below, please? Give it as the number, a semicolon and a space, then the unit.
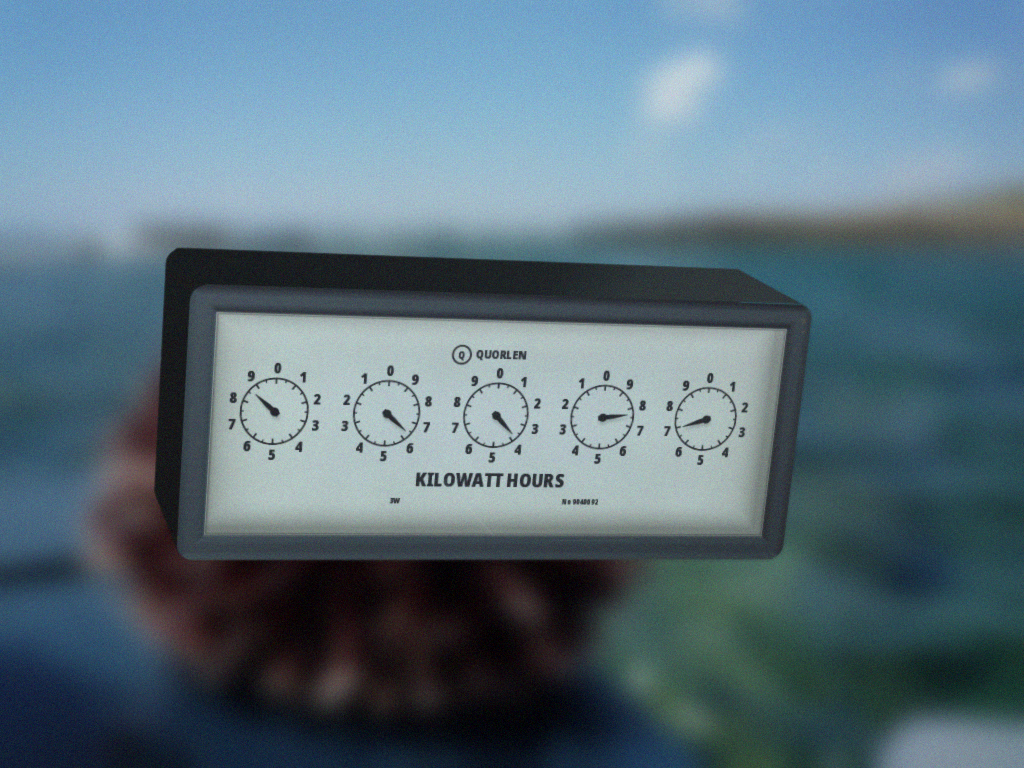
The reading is 86377; kWh
